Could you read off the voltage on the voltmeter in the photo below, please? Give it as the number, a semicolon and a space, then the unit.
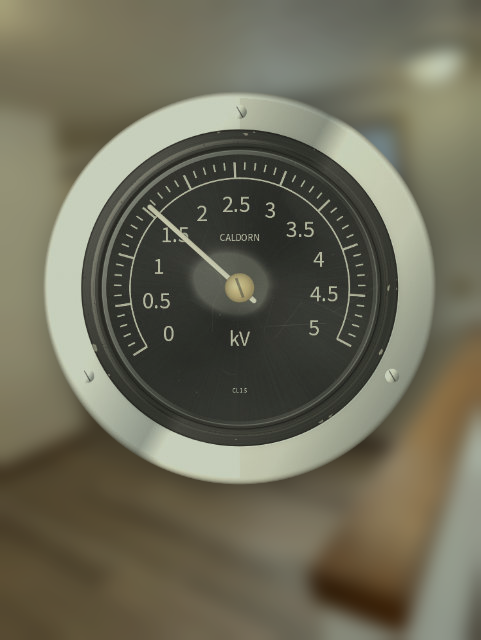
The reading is 1.55; kV
